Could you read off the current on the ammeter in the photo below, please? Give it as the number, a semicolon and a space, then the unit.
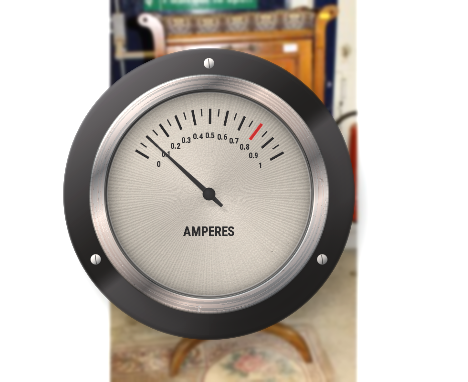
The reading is 0.1; A
